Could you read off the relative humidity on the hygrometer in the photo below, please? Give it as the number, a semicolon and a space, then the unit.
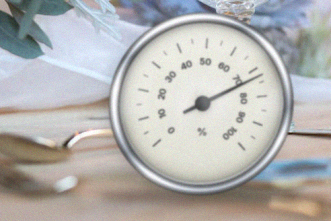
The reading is 72.5; %
